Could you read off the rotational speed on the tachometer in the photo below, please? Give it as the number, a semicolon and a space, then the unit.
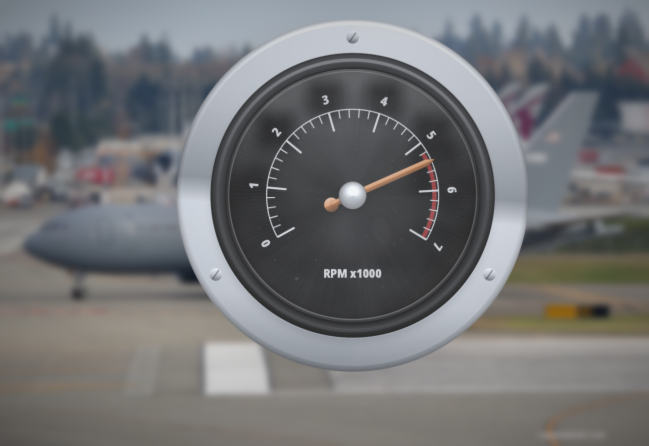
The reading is 5400; rpm
